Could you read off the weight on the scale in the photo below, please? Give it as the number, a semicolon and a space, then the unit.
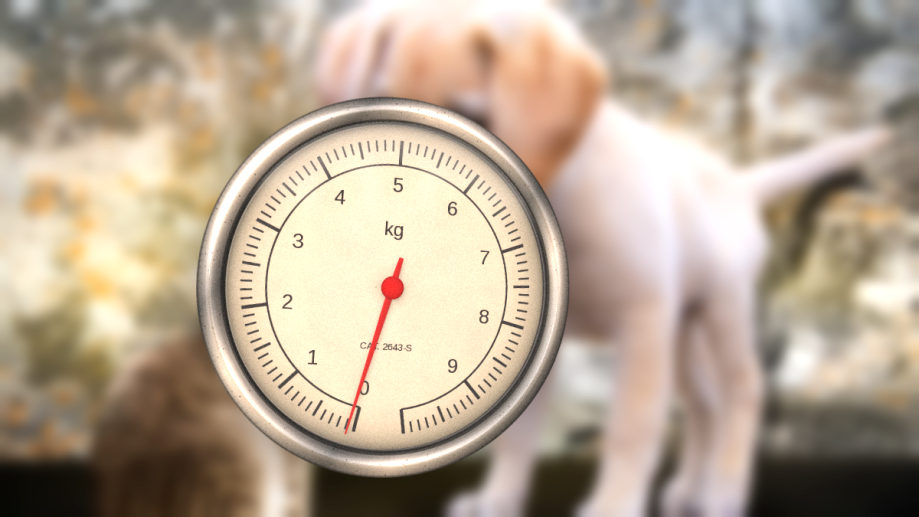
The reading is 0.1; kg
